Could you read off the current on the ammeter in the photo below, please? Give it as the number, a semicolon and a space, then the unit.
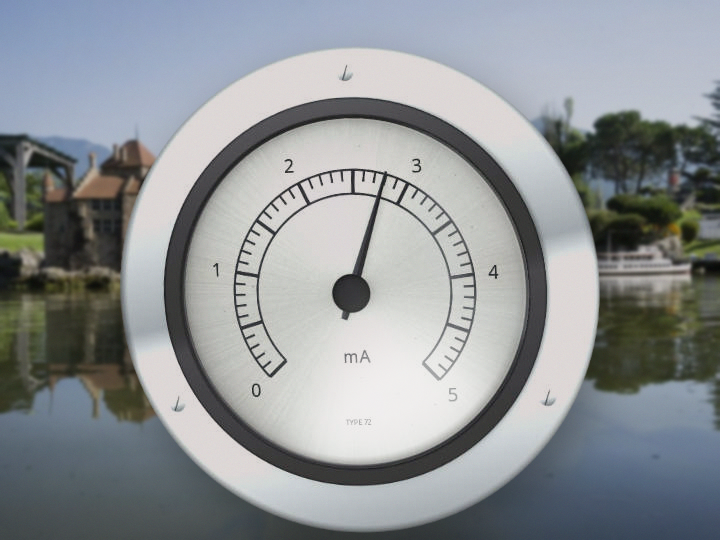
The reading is 2.8; mA
